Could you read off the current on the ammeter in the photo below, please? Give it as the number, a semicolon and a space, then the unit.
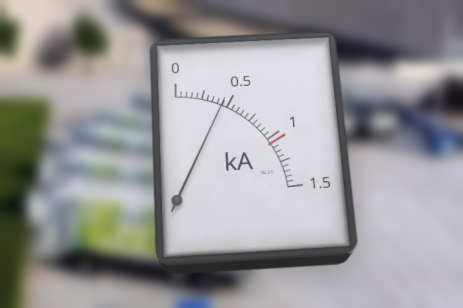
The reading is 0.45; kA
